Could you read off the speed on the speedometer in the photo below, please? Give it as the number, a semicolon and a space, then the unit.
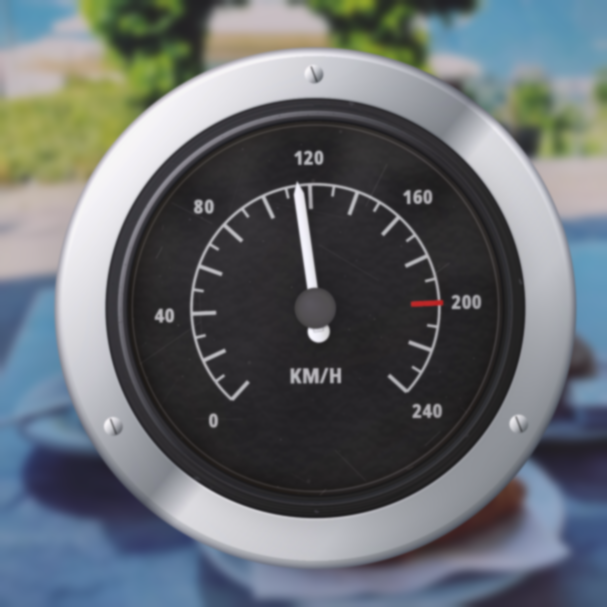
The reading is 115; km/h
